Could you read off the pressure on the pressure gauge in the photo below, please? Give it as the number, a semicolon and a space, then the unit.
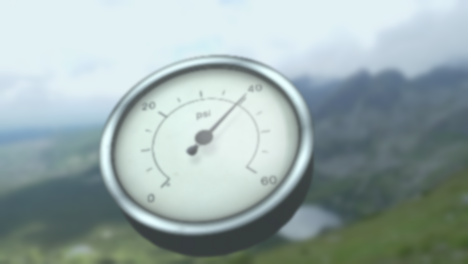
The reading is 40; psi
